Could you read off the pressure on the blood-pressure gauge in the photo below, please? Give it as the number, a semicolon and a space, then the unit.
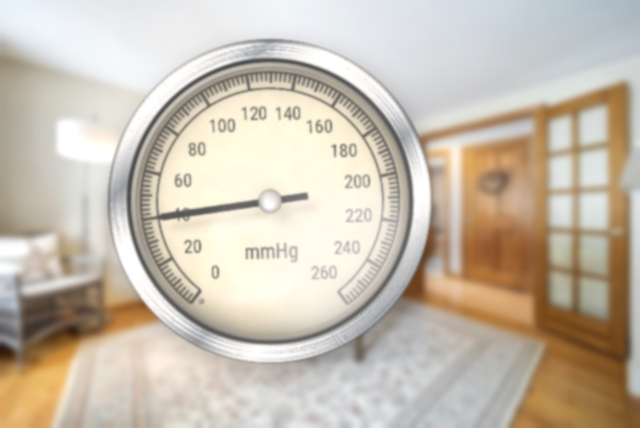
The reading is 40; mmHg
